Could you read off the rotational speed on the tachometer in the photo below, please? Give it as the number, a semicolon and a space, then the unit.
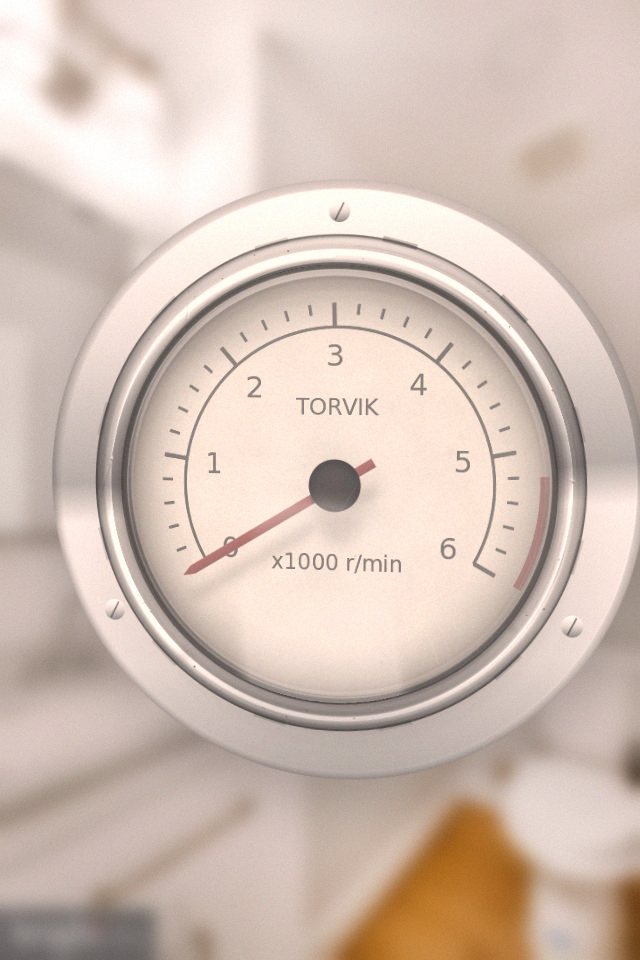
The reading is 0; rpm
